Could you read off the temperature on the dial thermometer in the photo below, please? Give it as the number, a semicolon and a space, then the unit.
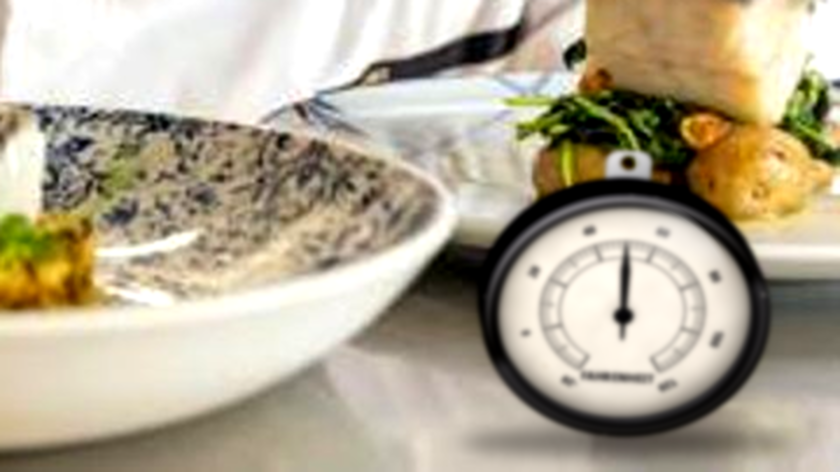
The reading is 50; °F
